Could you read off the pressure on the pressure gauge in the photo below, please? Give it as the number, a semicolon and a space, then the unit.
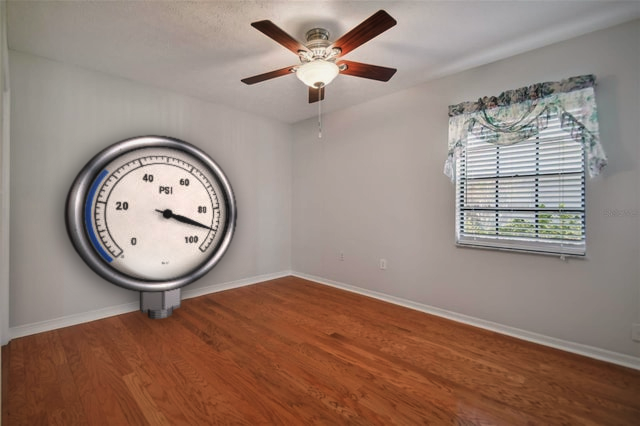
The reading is 90; psi
